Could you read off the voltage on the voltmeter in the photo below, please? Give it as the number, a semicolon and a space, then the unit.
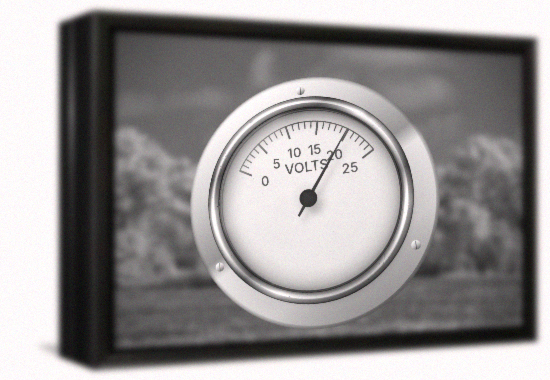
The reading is 20; V
